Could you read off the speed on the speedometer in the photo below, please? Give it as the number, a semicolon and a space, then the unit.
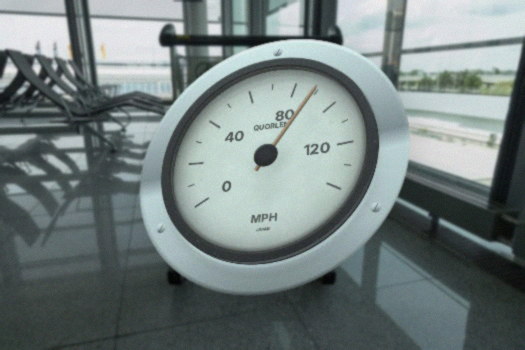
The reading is 90; mph
